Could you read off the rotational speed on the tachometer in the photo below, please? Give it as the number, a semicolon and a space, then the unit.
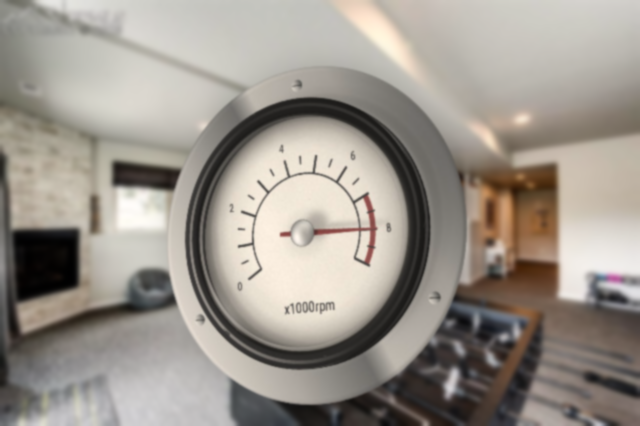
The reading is 8000; rpm
